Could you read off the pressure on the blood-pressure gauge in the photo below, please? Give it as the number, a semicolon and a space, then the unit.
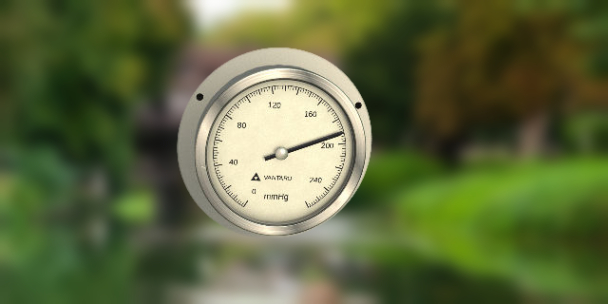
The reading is 190; mmHg
